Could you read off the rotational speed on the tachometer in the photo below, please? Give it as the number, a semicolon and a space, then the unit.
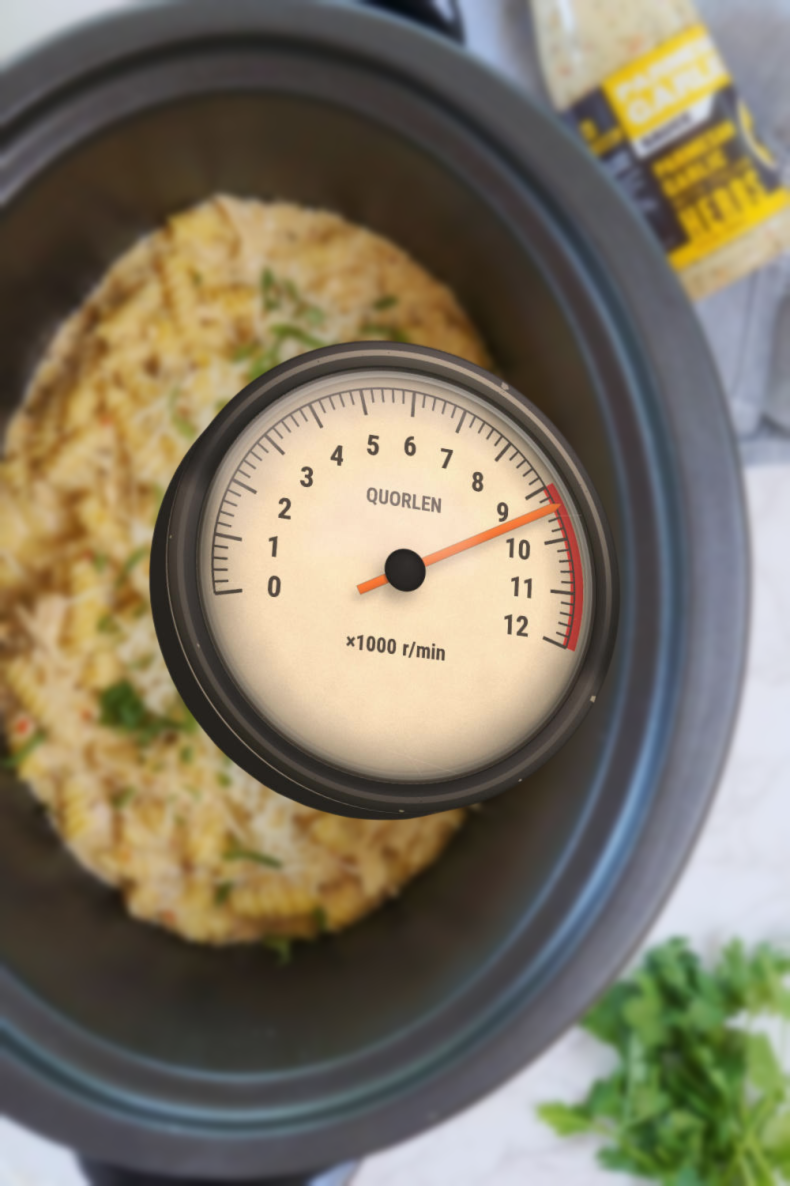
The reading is 9400; rpm
